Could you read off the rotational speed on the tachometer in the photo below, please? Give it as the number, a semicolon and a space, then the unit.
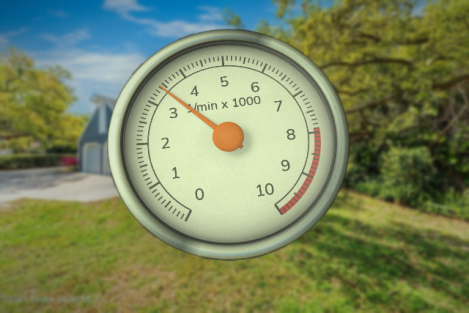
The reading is 3400; rpm
